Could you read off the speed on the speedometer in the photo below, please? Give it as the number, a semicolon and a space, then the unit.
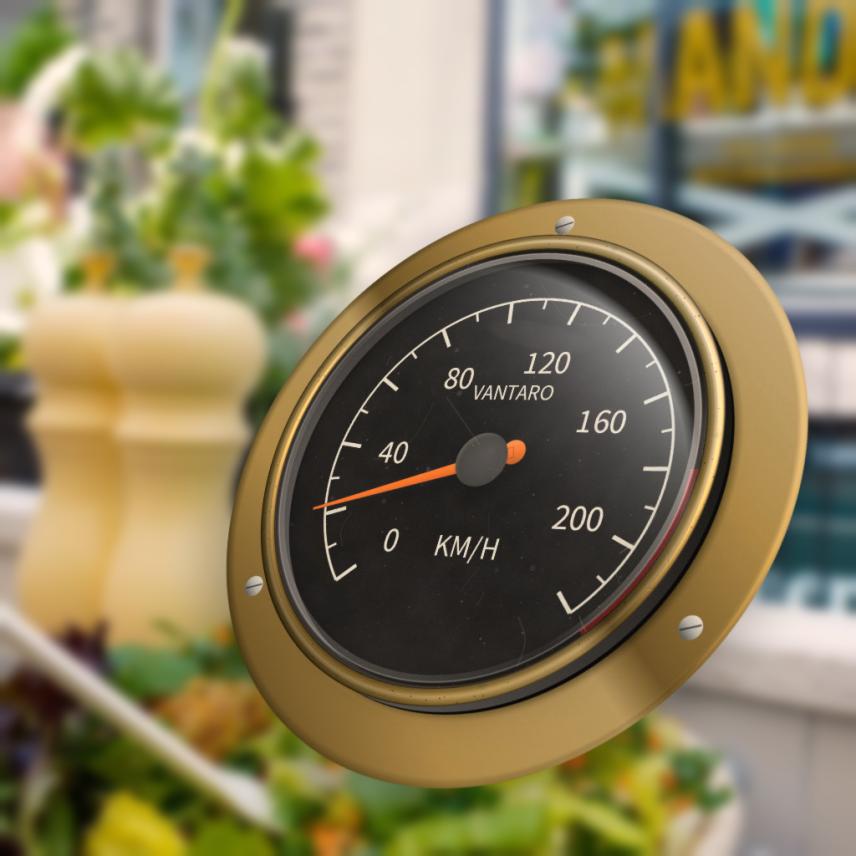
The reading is 20; km/h
